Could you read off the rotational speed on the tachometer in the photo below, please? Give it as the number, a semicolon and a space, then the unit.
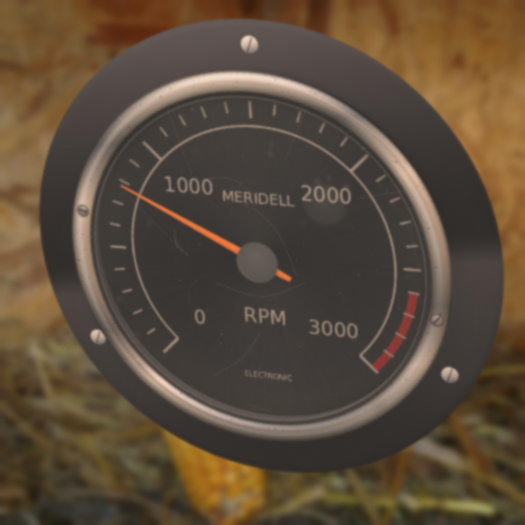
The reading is 800; rpm
